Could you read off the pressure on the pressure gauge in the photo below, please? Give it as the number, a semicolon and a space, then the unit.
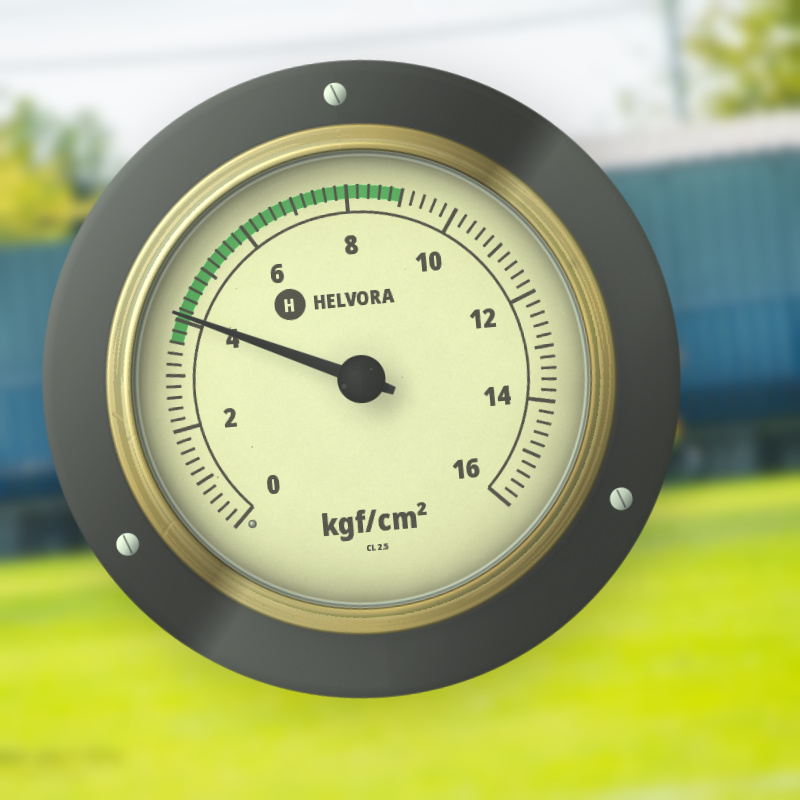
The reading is 4.1; kg/cm²
